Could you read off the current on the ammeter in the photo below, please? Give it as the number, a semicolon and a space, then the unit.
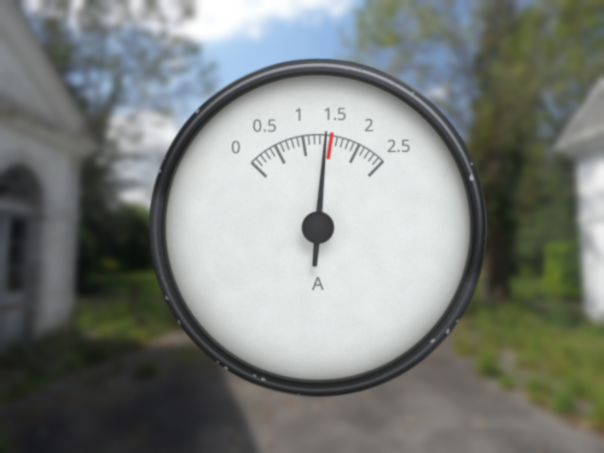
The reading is 1.4; A
